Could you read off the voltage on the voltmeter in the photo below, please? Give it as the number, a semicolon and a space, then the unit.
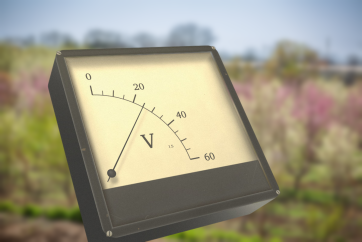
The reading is 25; V
